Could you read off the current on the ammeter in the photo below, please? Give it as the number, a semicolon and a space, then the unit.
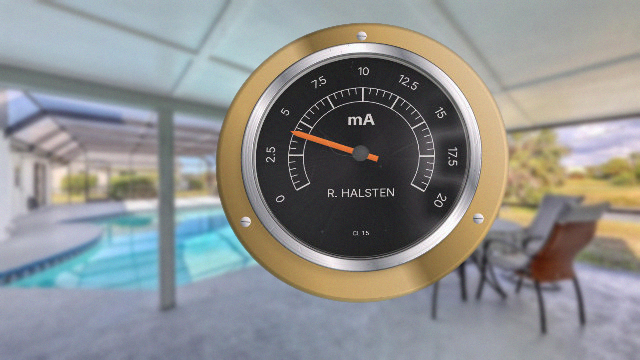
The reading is 4; mA
